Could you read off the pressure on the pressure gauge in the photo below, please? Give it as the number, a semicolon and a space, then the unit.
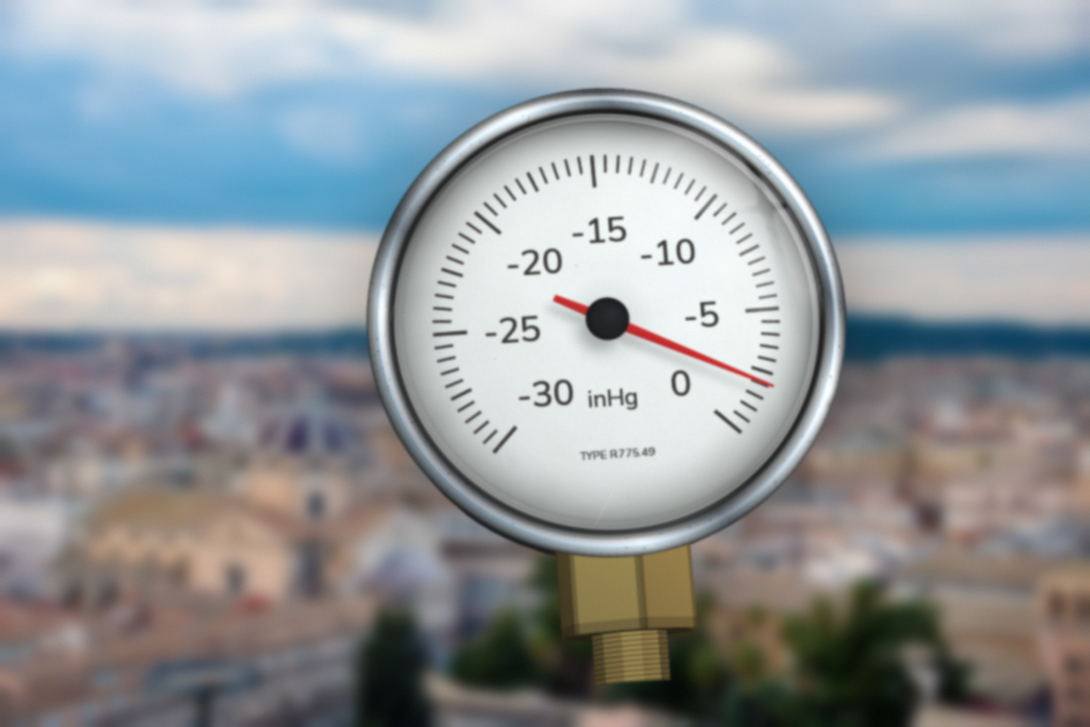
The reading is -2; inHg
